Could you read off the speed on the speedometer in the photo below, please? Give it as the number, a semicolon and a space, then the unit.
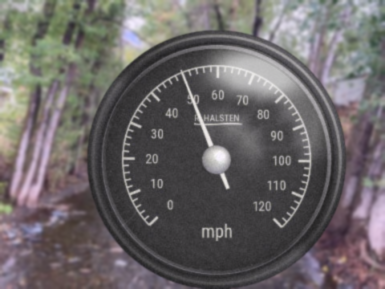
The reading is 50; mph
